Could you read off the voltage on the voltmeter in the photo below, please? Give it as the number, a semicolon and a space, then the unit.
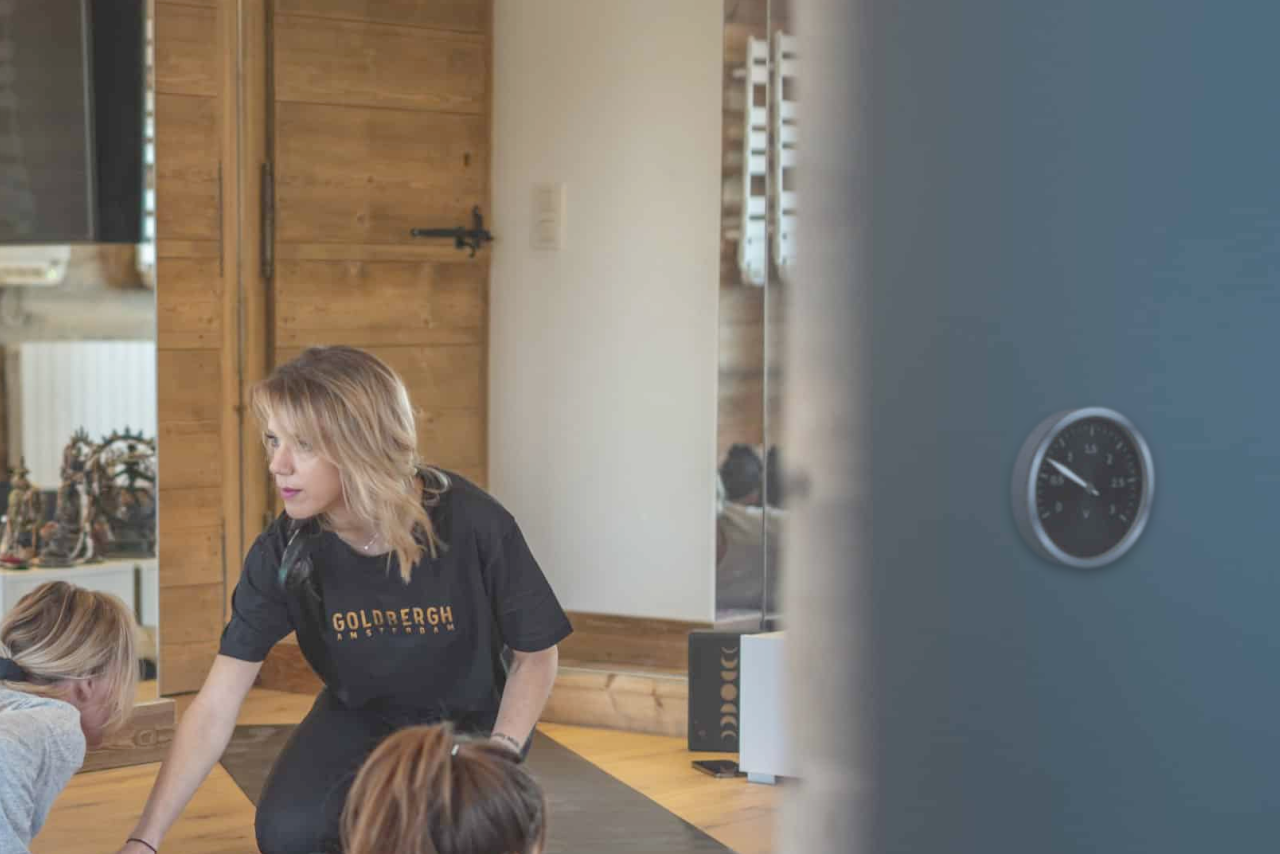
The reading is 0.7; V
